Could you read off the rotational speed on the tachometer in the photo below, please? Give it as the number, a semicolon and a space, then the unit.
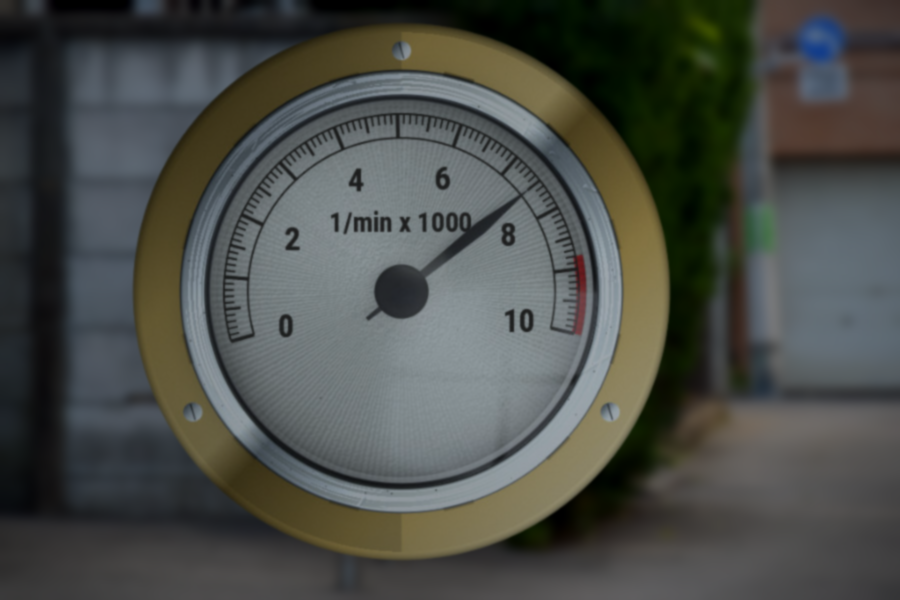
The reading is 7500; rpm
